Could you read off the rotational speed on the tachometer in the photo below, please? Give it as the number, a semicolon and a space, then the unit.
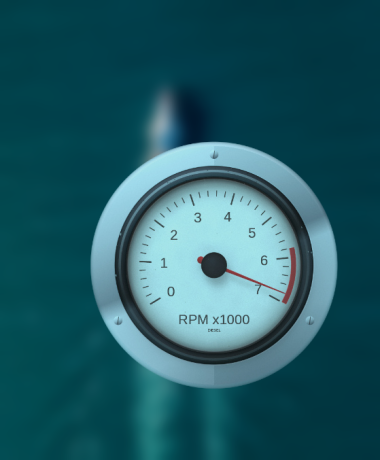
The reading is 6800; rpm
